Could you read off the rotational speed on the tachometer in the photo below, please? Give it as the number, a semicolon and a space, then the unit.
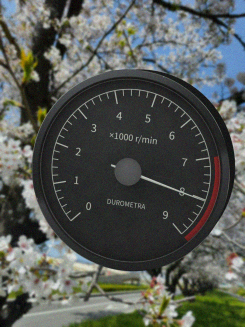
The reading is 8000; rpm
